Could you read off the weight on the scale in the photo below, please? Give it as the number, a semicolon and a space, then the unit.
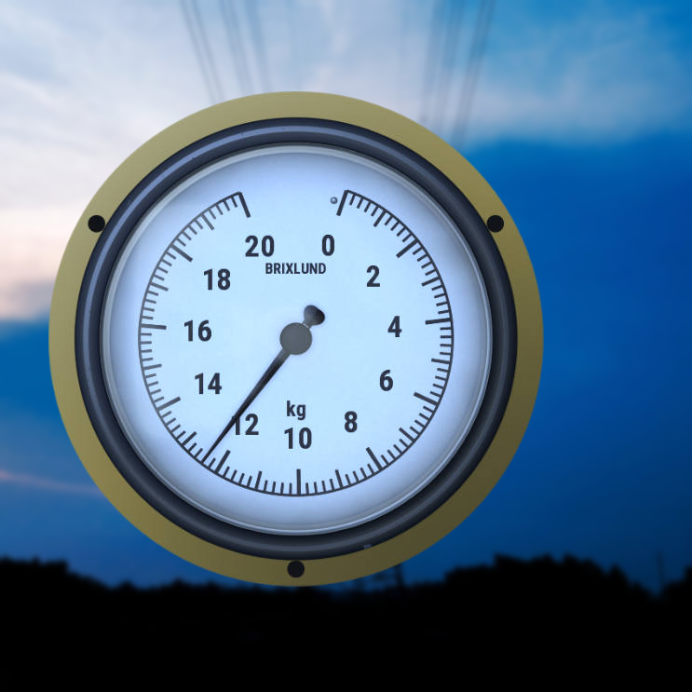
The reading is 12.4; kg
